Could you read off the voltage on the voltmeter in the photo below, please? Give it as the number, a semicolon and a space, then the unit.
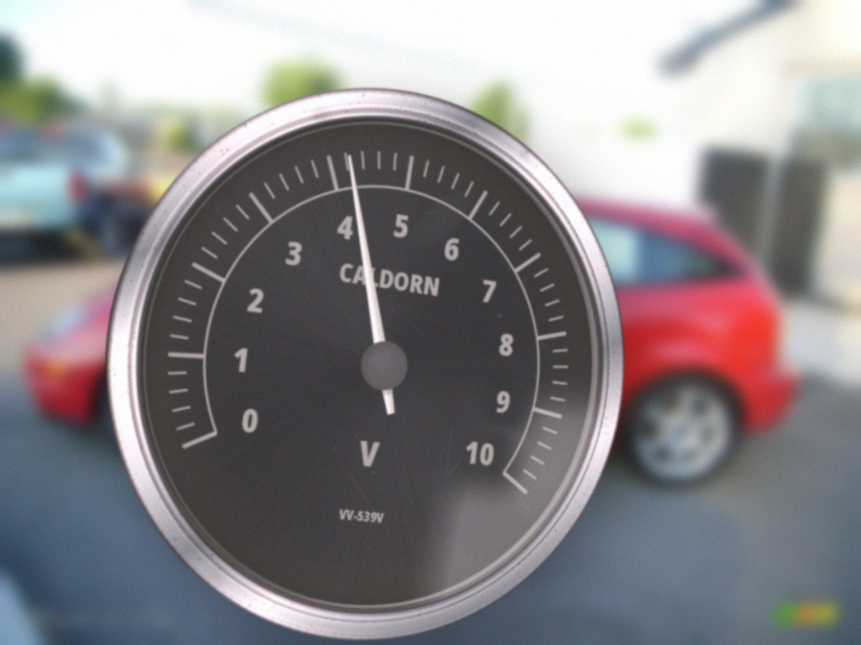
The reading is 4.2; V
